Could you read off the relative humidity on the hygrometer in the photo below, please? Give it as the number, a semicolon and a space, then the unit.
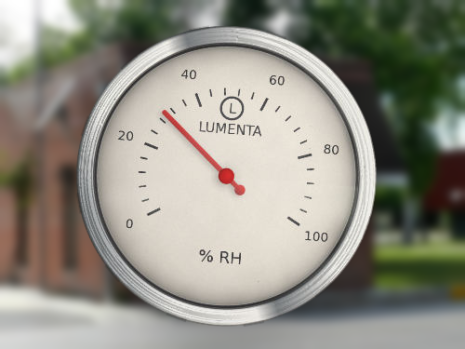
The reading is 30; %
